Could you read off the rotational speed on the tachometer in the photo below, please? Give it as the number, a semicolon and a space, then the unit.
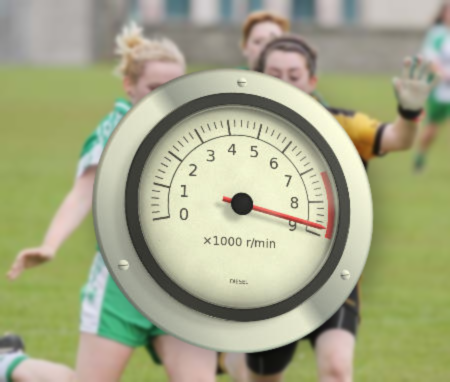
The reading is 8800; rpm
